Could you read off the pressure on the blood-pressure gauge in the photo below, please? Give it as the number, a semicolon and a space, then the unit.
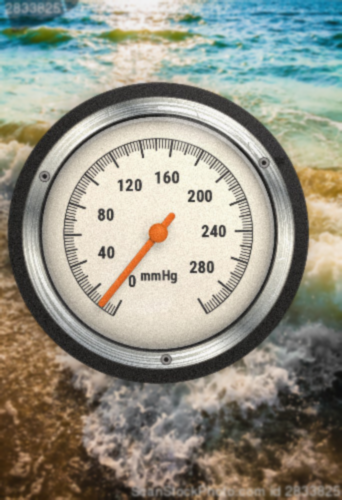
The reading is 10; mmHg
